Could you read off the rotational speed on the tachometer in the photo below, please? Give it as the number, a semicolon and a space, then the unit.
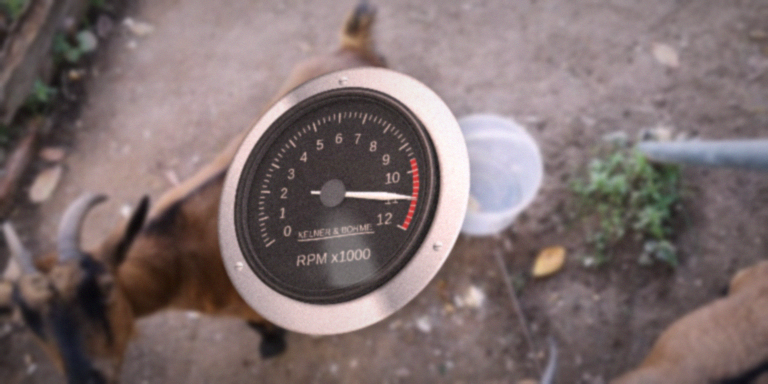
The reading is 11000; rpm
